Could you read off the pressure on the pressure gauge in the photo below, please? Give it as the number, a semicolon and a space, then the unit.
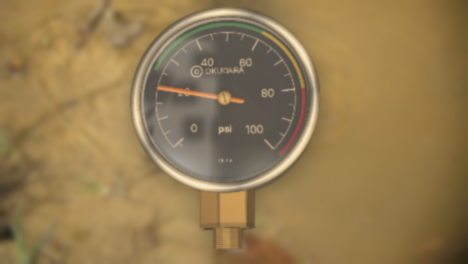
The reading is 20; psi
